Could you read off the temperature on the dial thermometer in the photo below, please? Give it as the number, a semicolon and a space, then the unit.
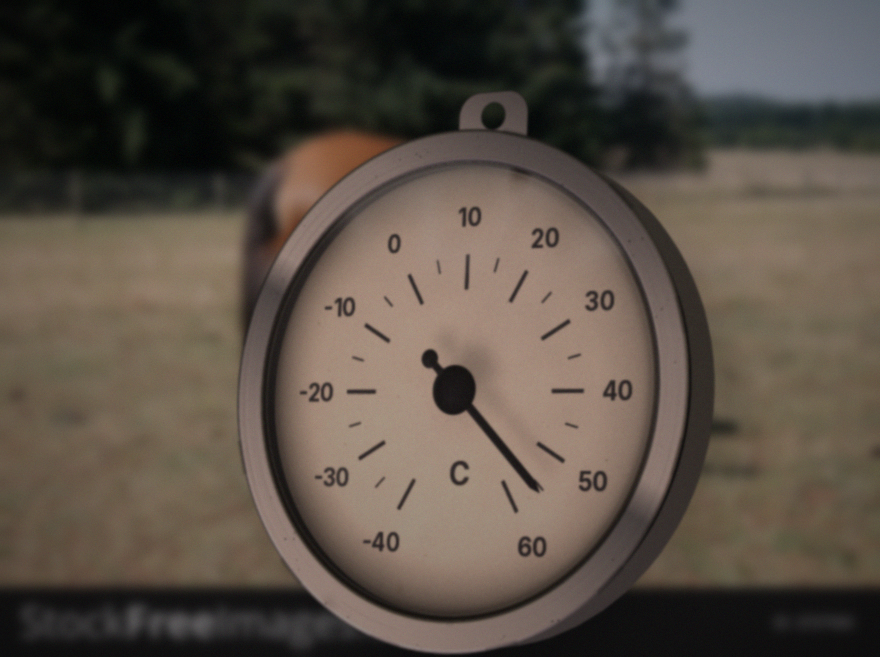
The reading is 55; °C
